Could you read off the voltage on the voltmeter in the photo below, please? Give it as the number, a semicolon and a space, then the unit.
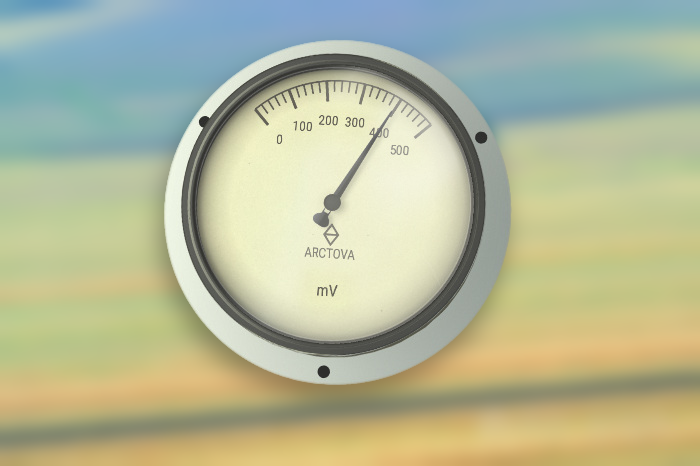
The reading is 400; mV
